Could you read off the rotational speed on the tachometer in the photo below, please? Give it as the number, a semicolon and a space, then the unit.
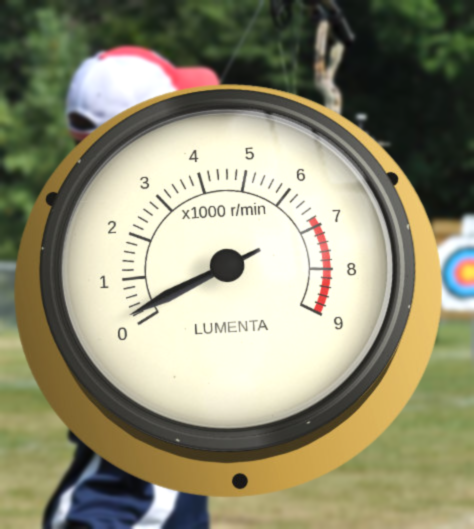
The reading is 200; rpm
